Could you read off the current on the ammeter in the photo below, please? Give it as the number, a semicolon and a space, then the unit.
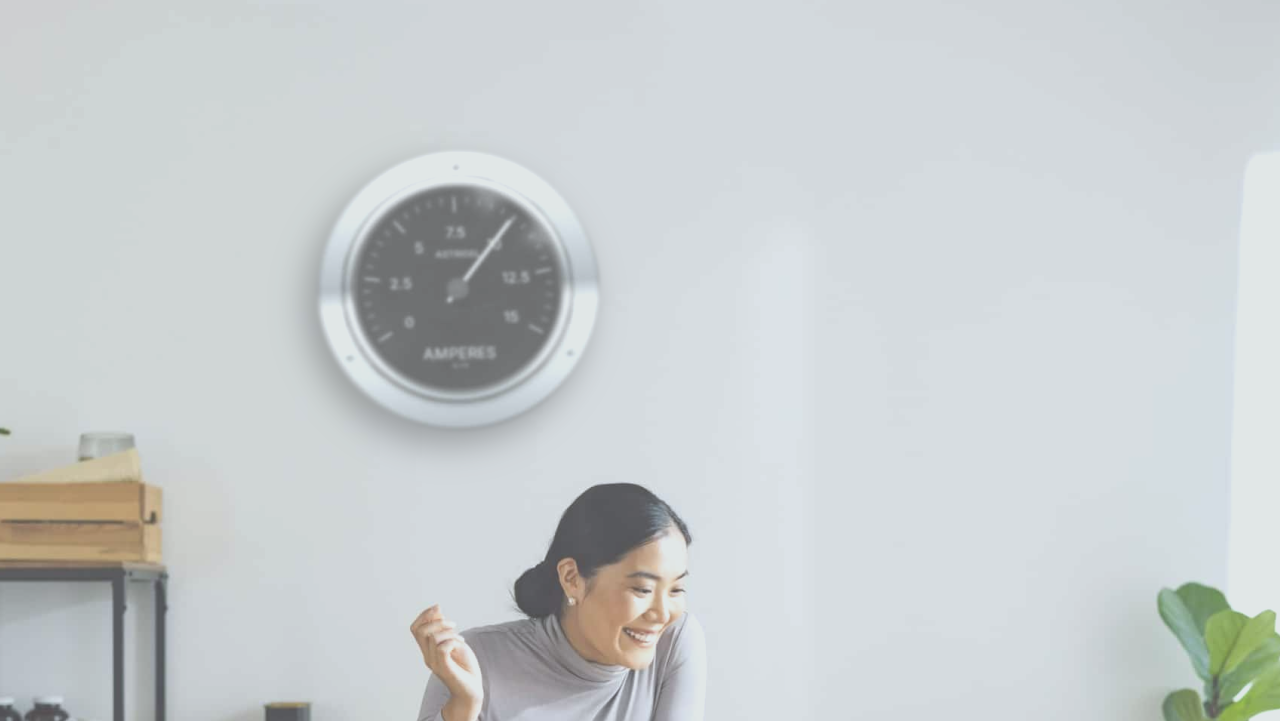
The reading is 10; A
